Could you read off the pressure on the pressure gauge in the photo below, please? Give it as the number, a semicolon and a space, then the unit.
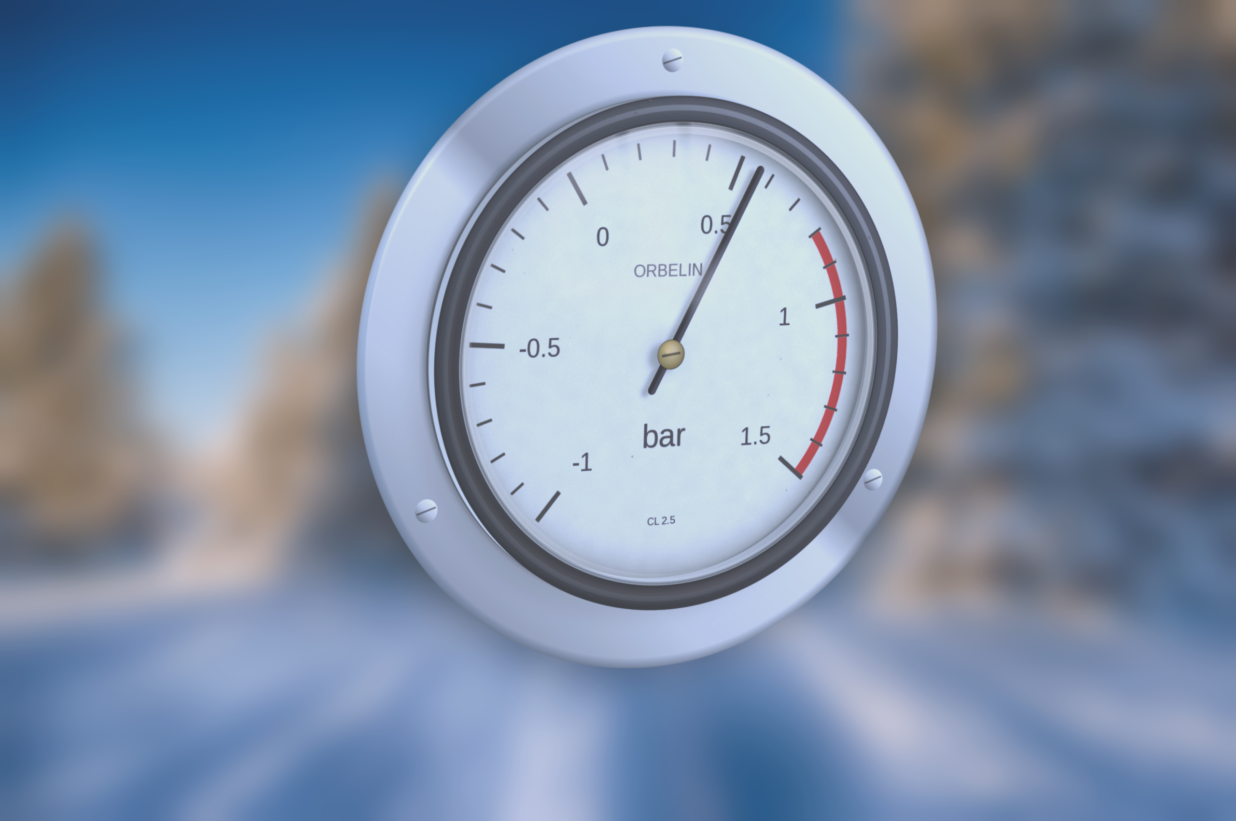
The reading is 0.55; bar
